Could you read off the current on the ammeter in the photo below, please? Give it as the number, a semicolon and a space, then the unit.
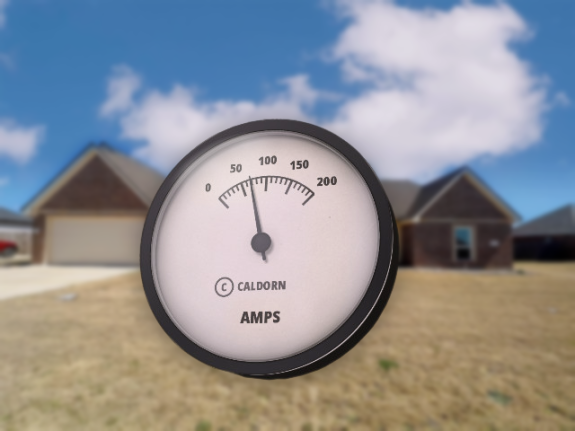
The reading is 70; A
